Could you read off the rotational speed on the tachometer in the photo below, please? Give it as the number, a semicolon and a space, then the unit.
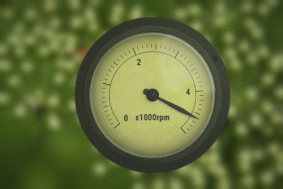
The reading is 4600; rpm
